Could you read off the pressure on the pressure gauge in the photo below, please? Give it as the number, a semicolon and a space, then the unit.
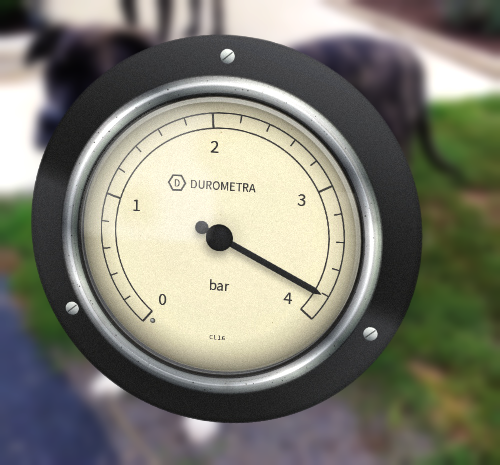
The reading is 3.8; bar
